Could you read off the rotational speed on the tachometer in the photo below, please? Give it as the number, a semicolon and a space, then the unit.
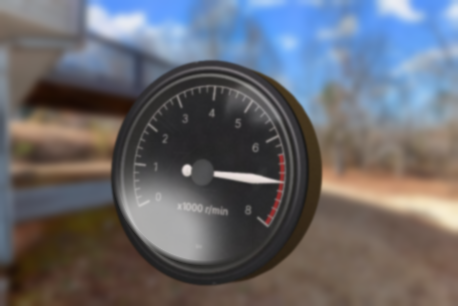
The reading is 7000; rpm
